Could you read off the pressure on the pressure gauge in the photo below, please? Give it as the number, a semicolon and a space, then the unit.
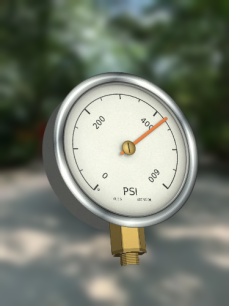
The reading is 425; psi
